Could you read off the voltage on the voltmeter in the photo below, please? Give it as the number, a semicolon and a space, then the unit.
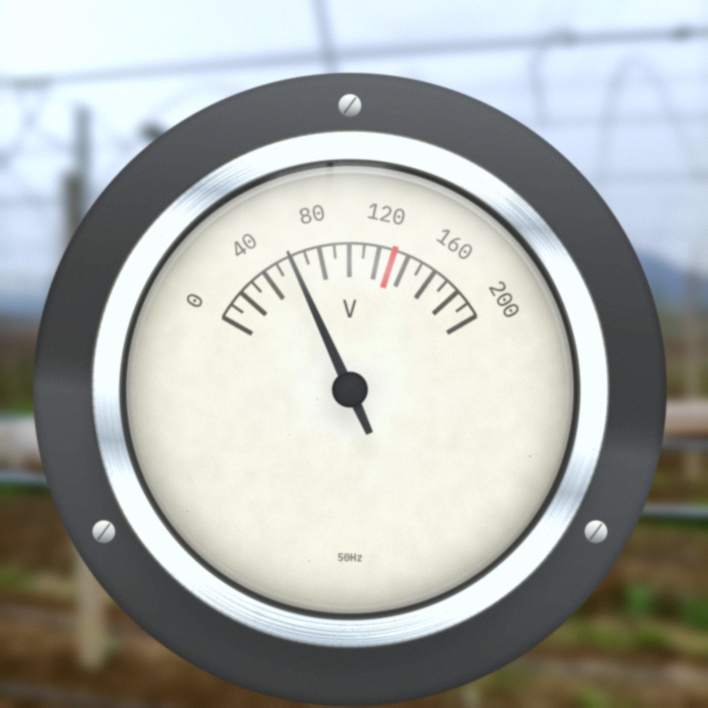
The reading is 60; V
